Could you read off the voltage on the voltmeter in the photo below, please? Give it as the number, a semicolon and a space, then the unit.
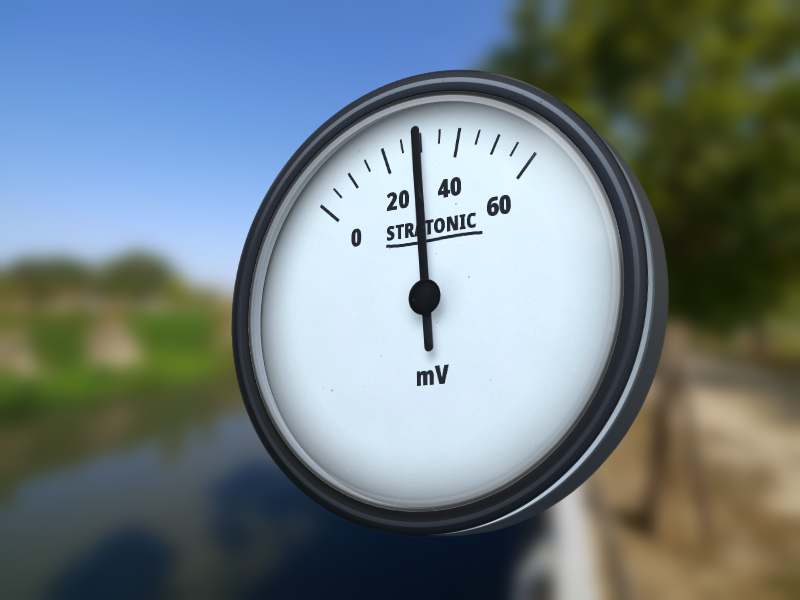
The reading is 30; mV
